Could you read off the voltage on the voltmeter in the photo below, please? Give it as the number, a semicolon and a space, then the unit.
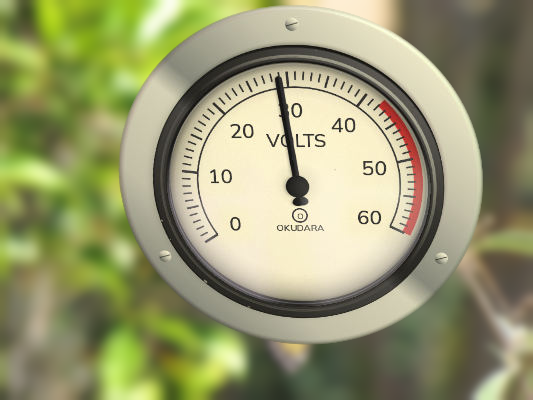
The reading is 29; V
